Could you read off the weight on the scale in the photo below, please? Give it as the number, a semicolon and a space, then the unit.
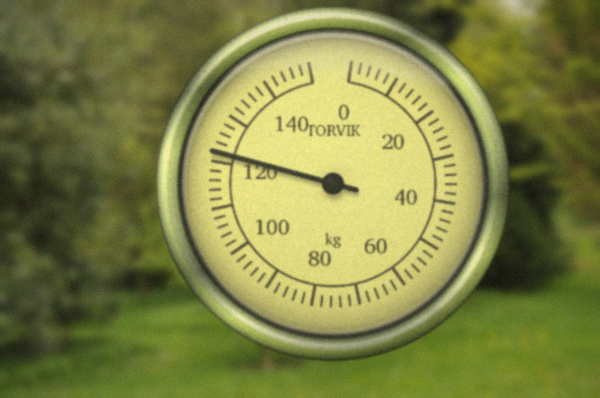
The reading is 122; kg
